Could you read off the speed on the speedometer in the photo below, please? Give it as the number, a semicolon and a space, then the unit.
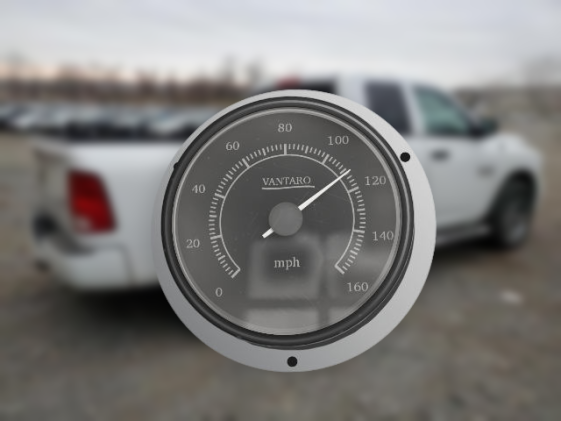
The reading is 112; mph
